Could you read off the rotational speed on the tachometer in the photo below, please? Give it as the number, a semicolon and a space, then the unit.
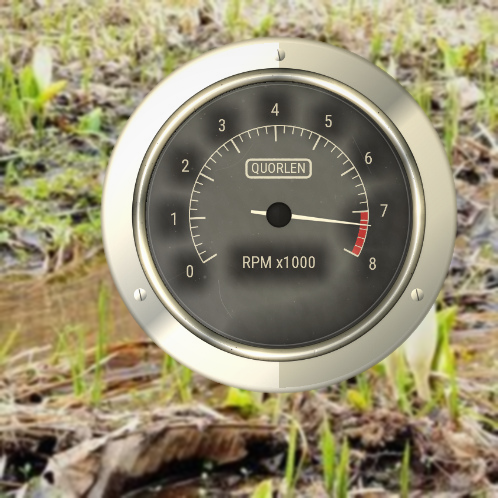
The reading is 7300; rpm
